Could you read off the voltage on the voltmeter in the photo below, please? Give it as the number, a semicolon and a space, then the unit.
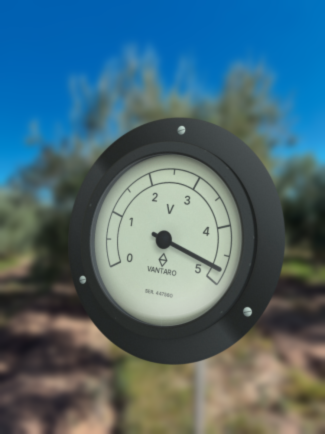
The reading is 4.75; V
